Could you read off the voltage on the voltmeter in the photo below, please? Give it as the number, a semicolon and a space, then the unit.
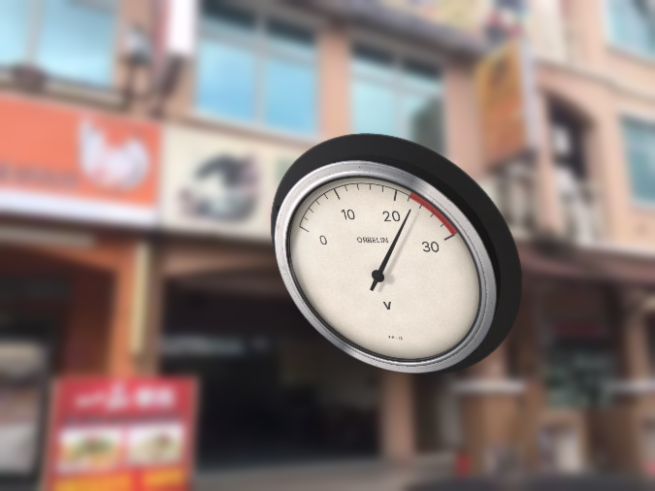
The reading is 23; V
